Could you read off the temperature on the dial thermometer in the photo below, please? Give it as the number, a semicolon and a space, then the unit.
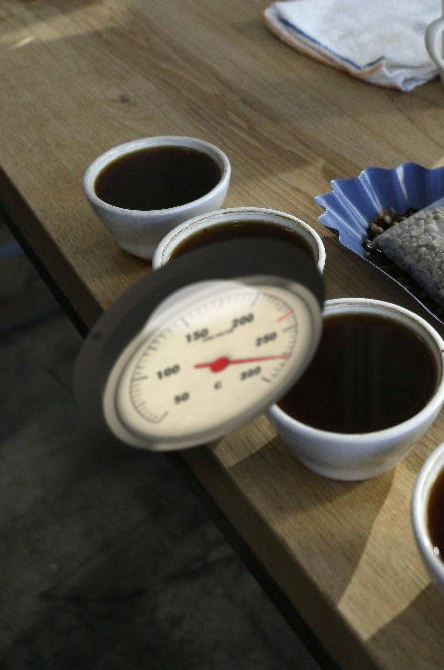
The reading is 275; °C
